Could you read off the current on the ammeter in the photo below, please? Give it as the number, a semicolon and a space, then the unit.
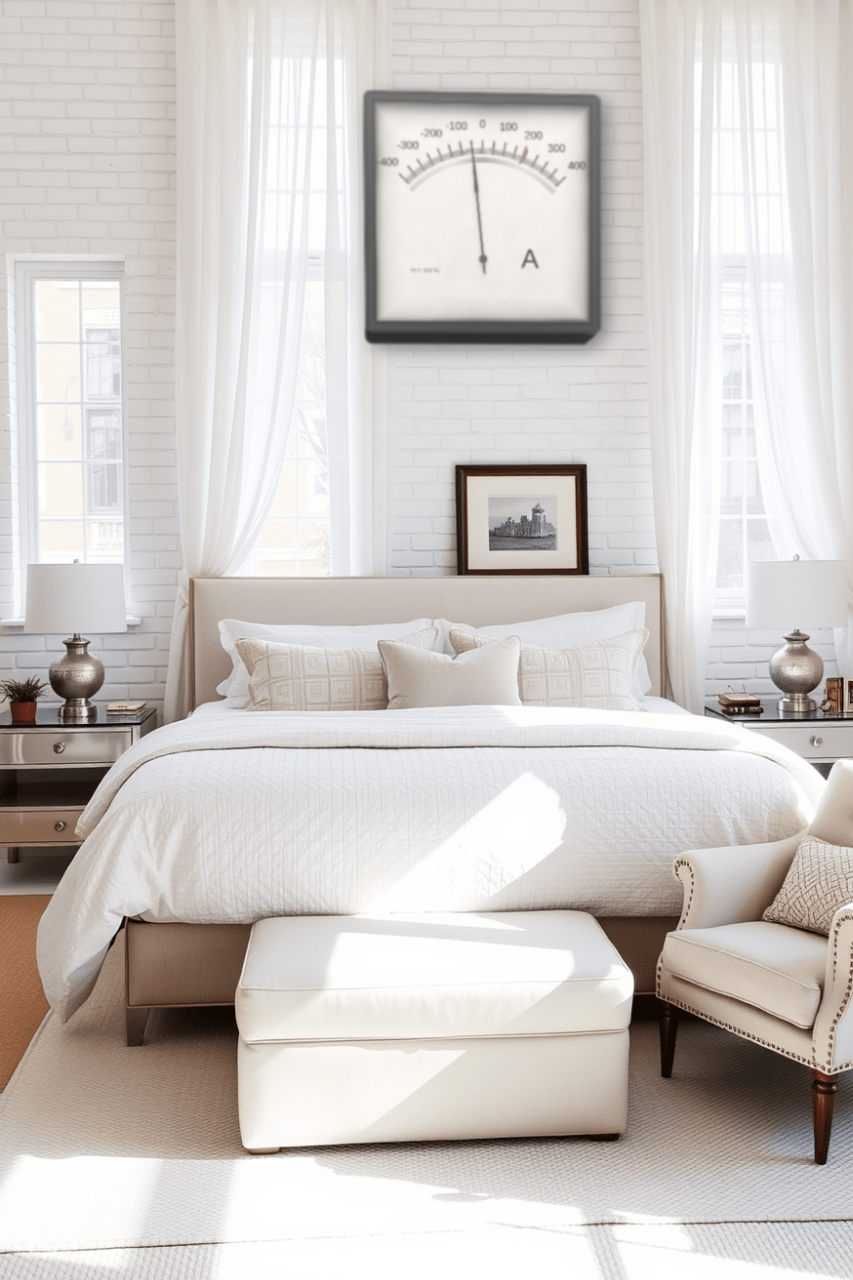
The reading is -50; A
